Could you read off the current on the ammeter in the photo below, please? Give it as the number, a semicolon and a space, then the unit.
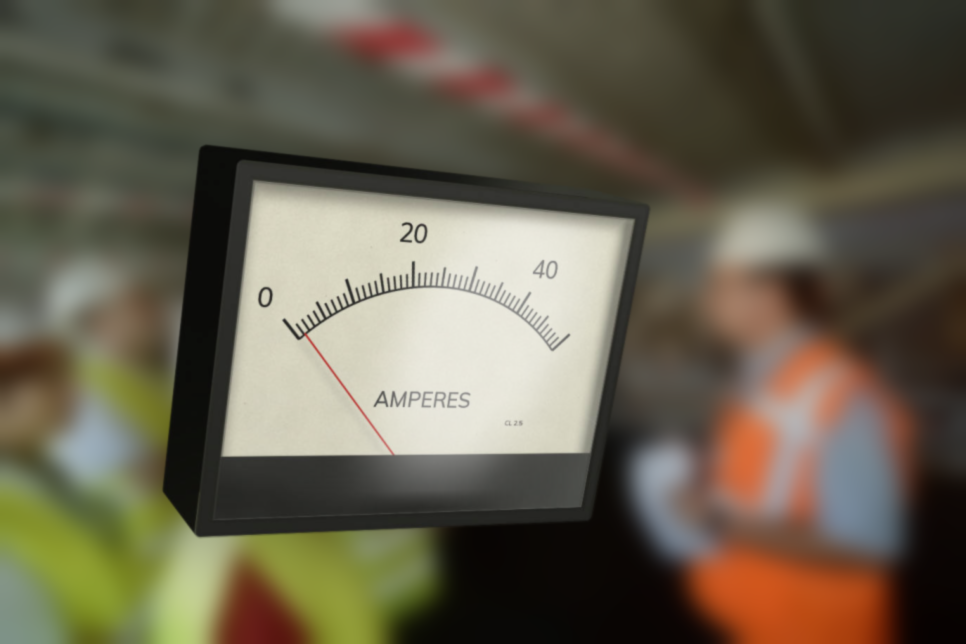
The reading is 1; A
